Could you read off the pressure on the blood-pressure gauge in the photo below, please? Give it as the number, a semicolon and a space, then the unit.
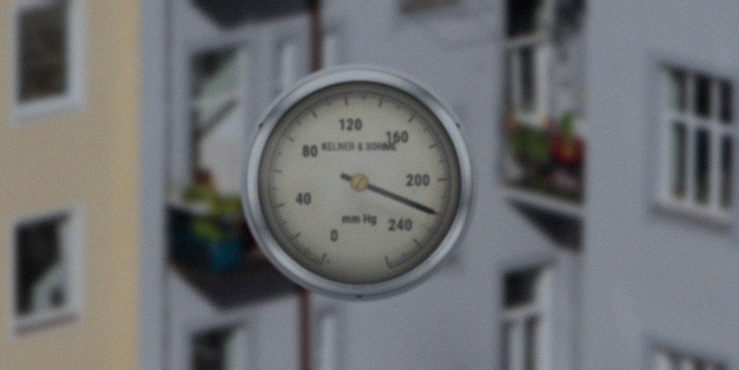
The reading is 220; mmHg
